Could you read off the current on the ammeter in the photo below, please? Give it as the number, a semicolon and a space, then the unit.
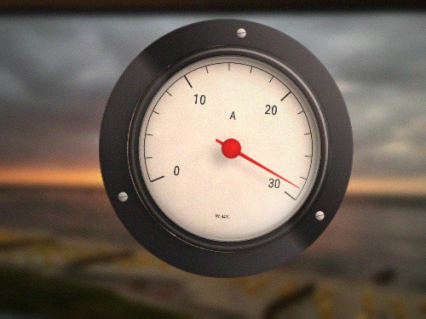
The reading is 29; A
